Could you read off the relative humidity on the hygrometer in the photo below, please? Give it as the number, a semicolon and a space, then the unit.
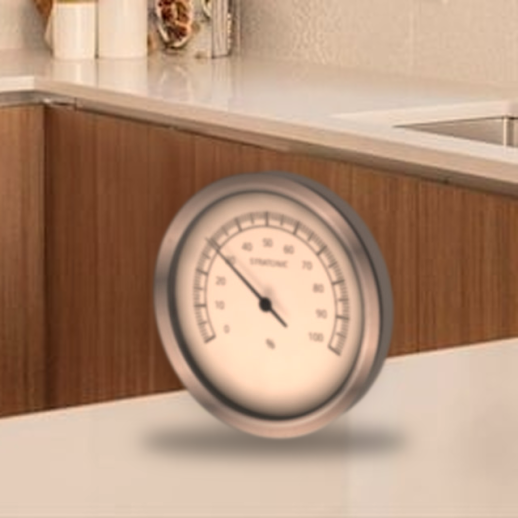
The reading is 30; %
